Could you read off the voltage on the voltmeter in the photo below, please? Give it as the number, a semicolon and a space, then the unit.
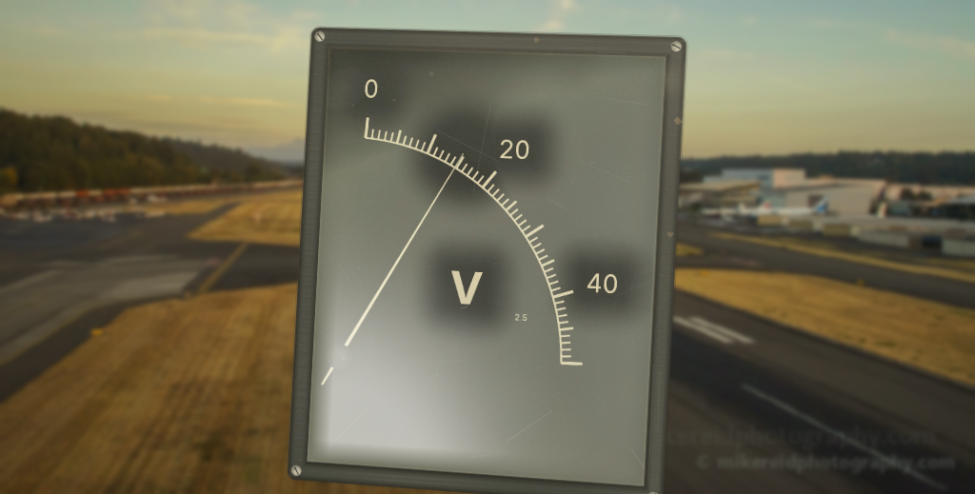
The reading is 15; V
